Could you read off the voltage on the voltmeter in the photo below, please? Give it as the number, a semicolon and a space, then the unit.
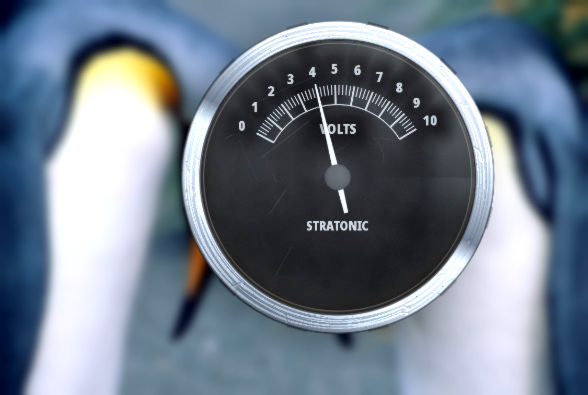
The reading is 4; V
